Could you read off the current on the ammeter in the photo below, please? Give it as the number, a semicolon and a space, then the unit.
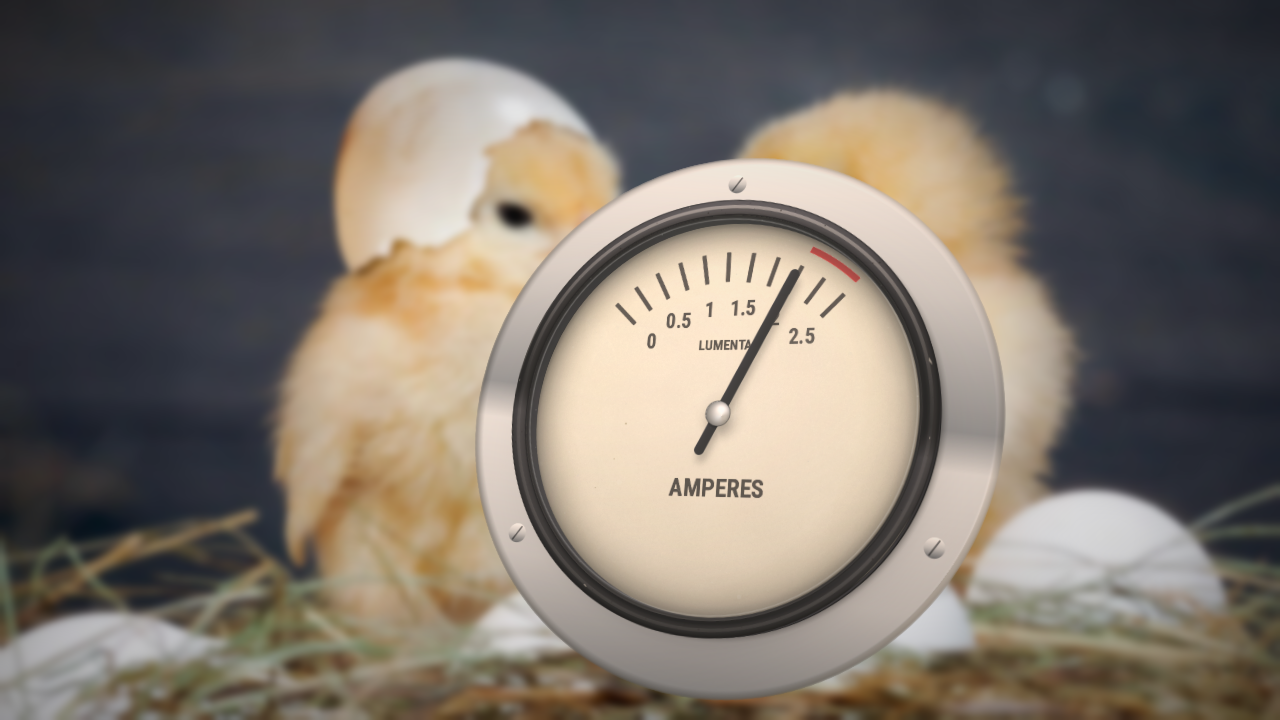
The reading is 2; A
